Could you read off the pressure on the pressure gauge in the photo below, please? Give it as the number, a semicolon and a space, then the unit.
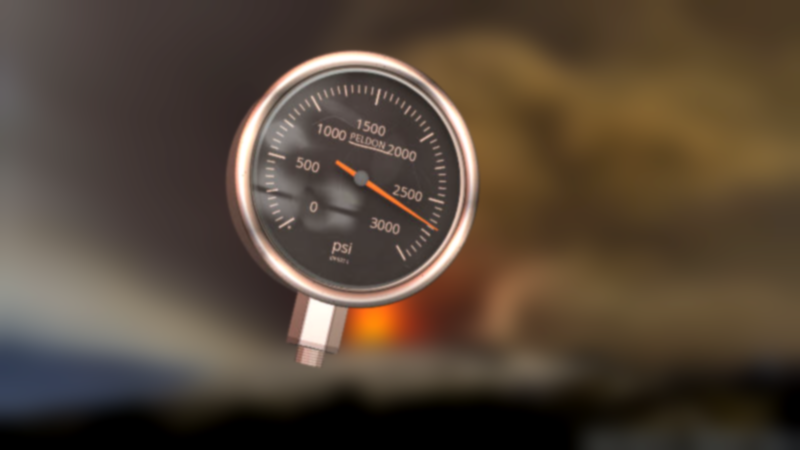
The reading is 2700; psi
